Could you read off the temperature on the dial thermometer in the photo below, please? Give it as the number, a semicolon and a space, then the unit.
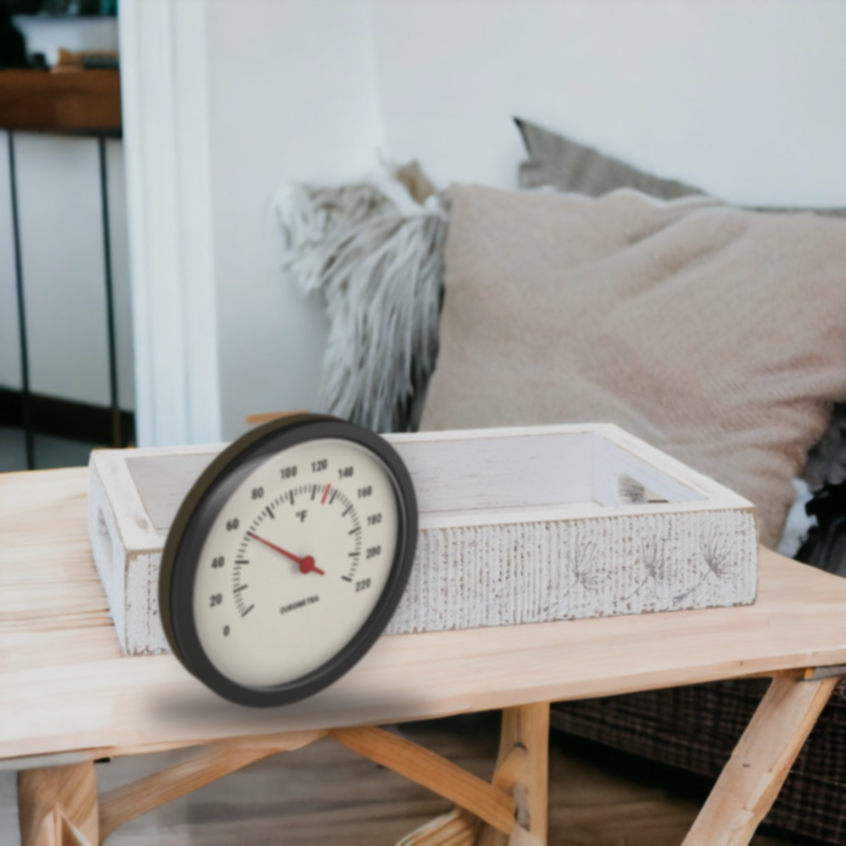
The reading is 60; °F
